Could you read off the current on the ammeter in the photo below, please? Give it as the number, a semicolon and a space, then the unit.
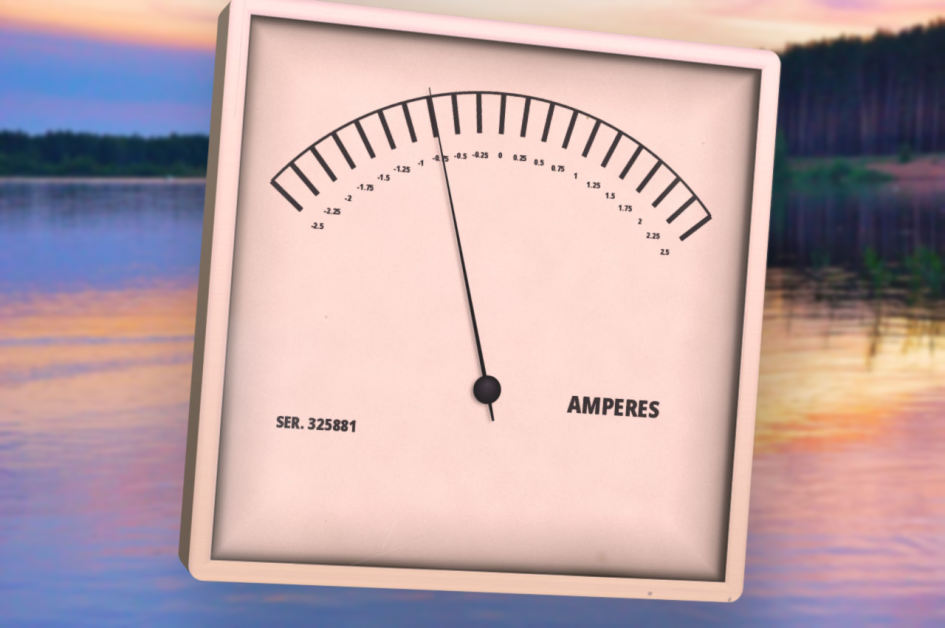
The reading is -0.75; A
